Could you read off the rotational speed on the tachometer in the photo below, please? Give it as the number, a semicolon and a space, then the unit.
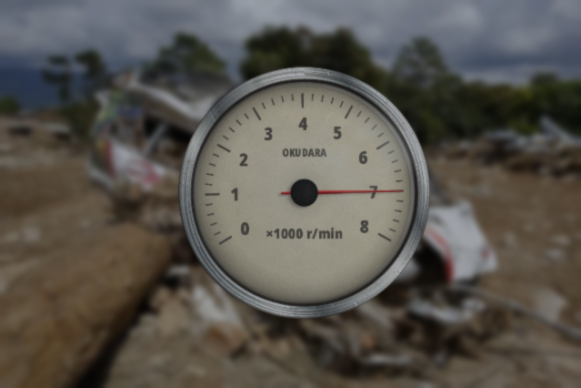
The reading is 7000; rpm
